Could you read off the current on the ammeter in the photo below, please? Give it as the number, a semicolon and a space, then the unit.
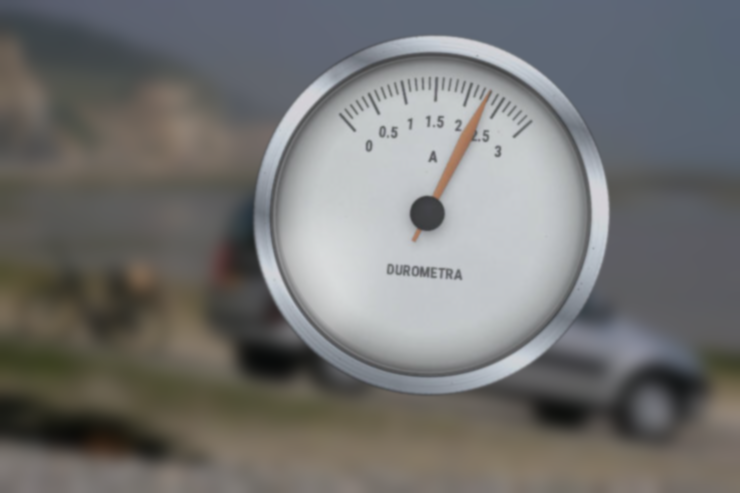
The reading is 2.3; A
